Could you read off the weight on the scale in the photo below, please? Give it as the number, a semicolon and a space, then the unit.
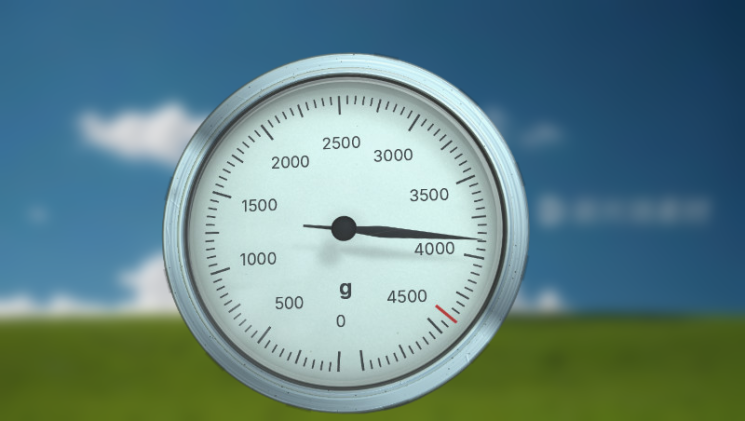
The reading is 3900; g
